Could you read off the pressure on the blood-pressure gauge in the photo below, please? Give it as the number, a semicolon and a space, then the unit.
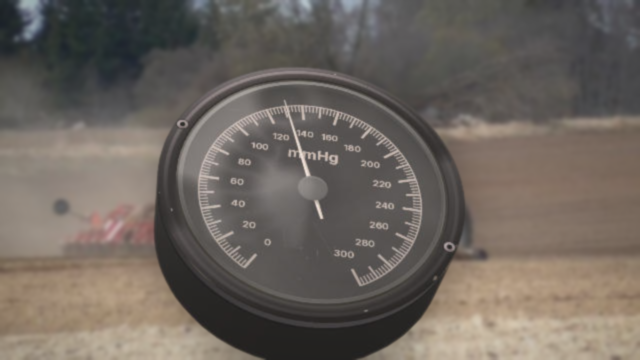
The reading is 130; mmHg
